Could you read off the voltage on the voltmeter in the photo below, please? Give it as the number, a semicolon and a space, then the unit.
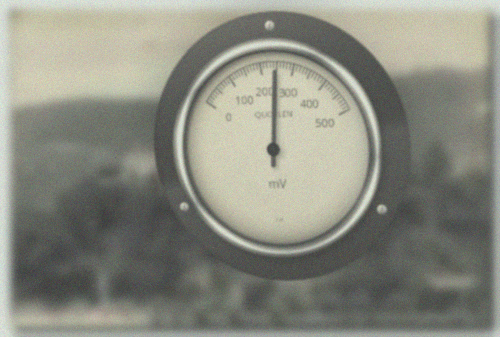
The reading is 250; mV
